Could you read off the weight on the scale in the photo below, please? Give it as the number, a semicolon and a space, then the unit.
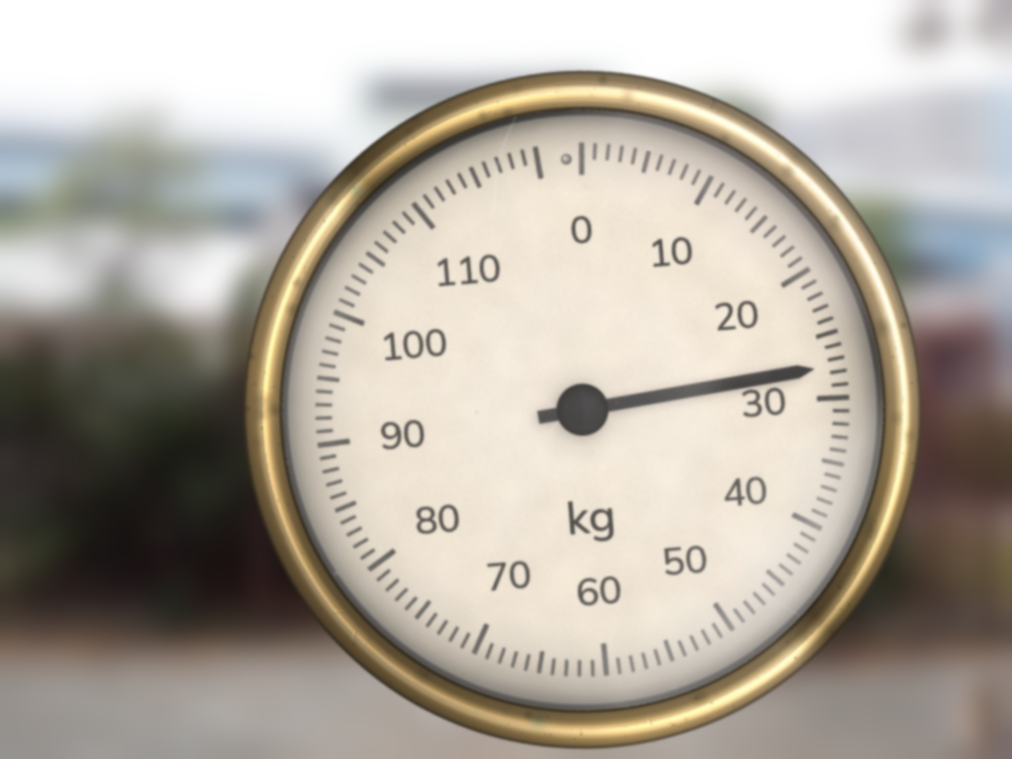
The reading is 27.5; kg
